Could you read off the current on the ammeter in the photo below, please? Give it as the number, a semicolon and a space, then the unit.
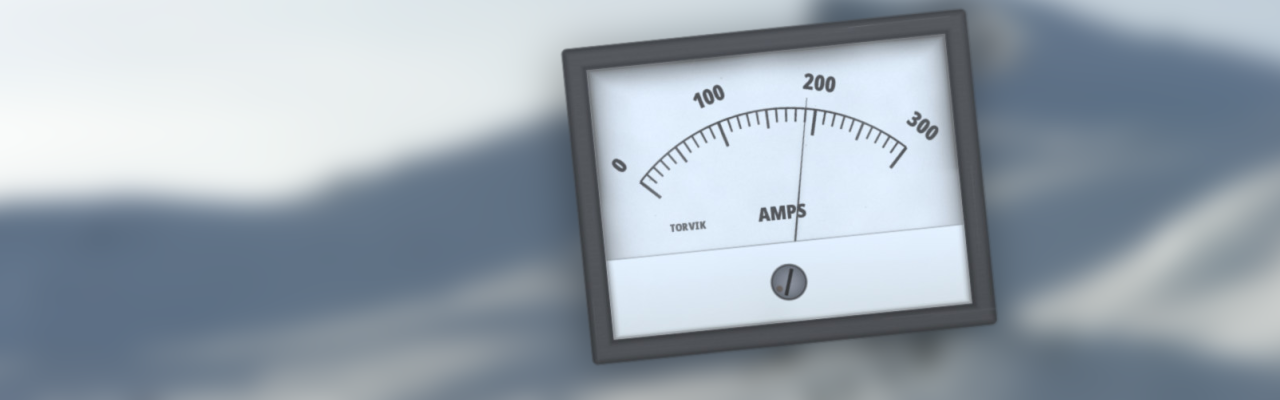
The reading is 190; A
